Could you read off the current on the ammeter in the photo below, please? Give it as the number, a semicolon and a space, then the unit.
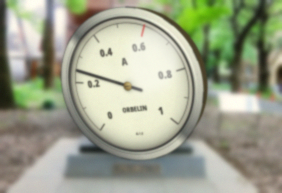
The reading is 0.25; A
